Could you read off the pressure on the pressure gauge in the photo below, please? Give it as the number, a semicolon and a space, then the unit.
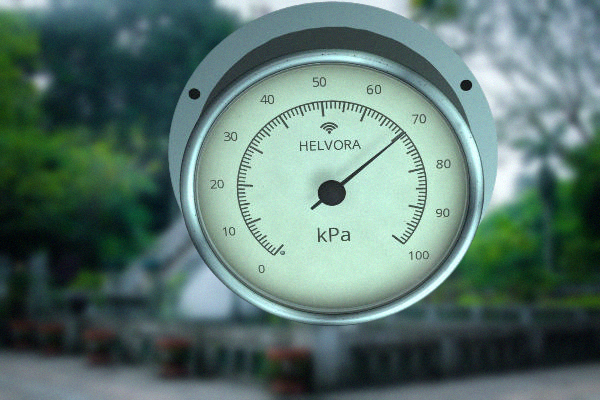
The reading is 70; kPa
